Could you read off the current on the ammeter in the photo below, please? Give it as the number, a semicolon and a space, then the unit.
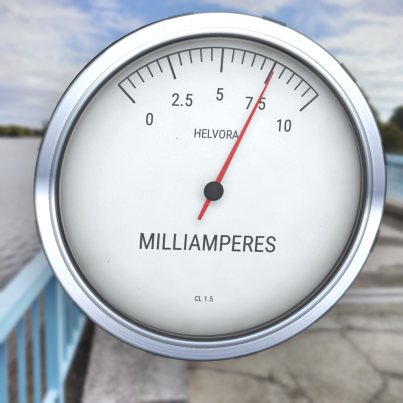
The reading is 7.5; mA
